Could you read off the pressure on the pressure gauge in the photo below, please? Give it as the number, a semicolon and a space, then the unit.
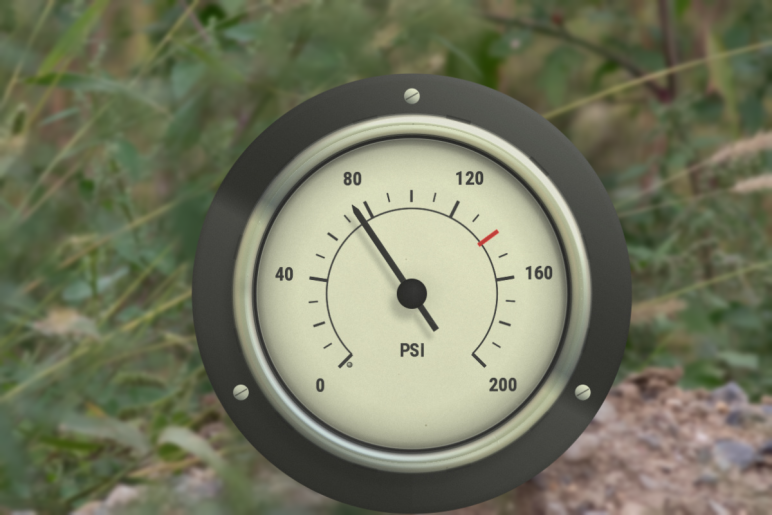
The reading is 75; psi
